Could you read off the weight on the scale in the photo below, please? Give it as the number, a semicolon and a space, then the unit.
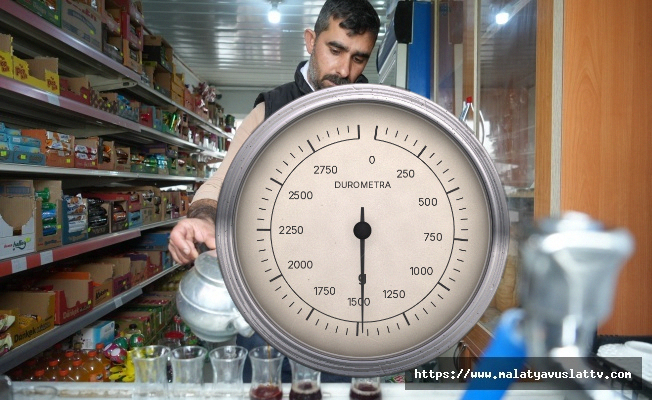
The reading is 1475; g
